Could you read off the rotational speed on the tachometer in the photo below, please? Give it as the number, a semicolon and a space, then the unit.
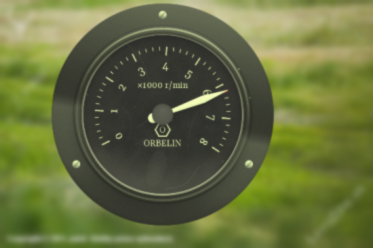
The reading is 6200; rpm
